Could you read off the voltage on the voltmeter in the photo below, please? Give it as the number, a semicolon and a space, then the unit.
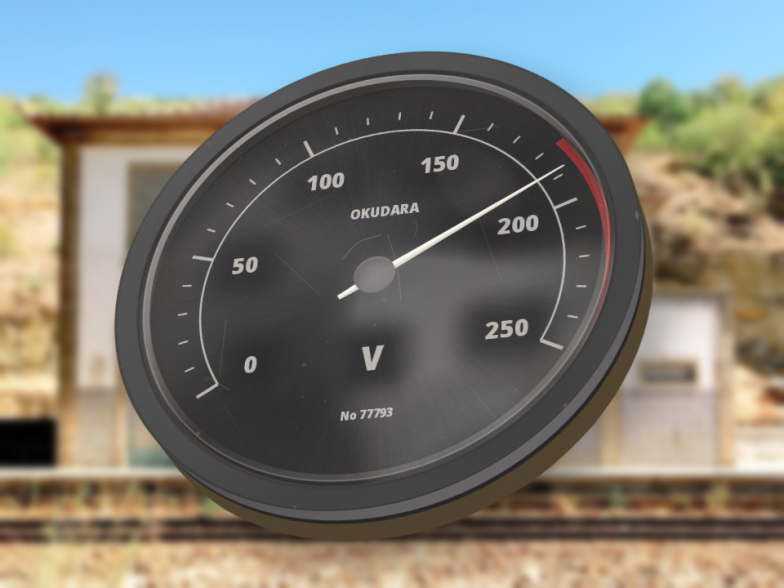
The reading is 190; V
